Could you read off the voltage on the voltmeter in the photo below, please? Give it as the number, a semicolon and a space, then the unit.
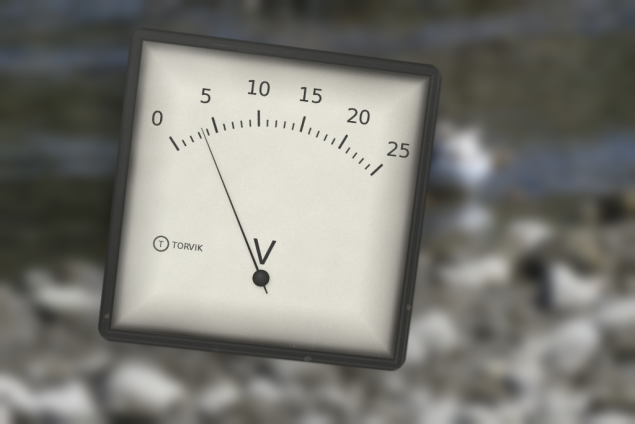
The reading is 3.5; V
